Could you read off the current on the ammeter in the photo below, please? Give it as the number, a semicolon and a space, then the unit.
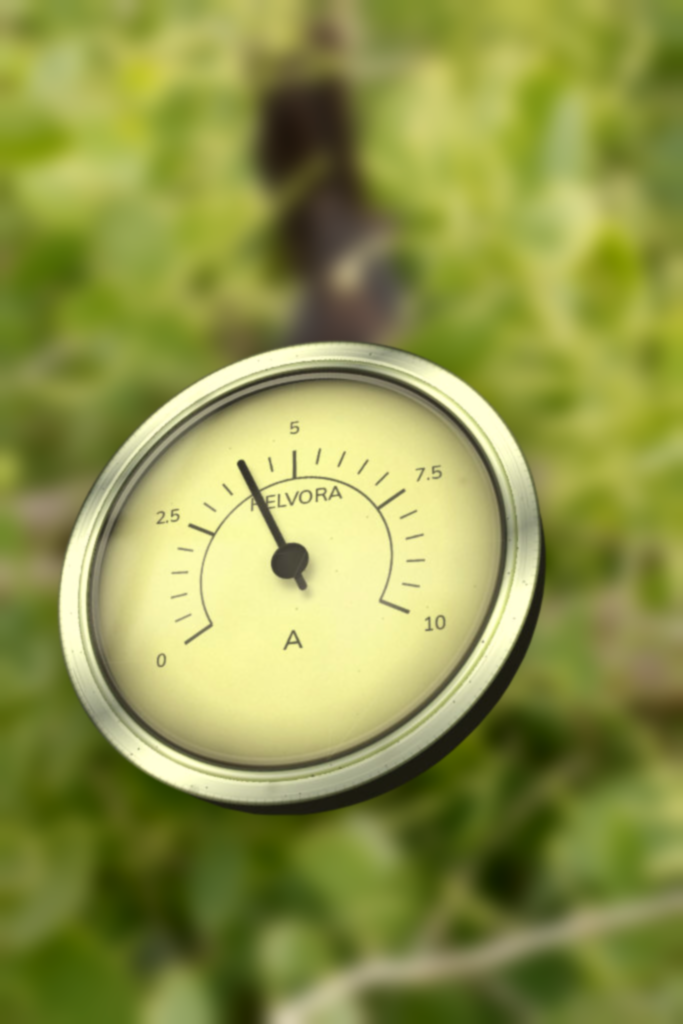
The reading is 4; A
